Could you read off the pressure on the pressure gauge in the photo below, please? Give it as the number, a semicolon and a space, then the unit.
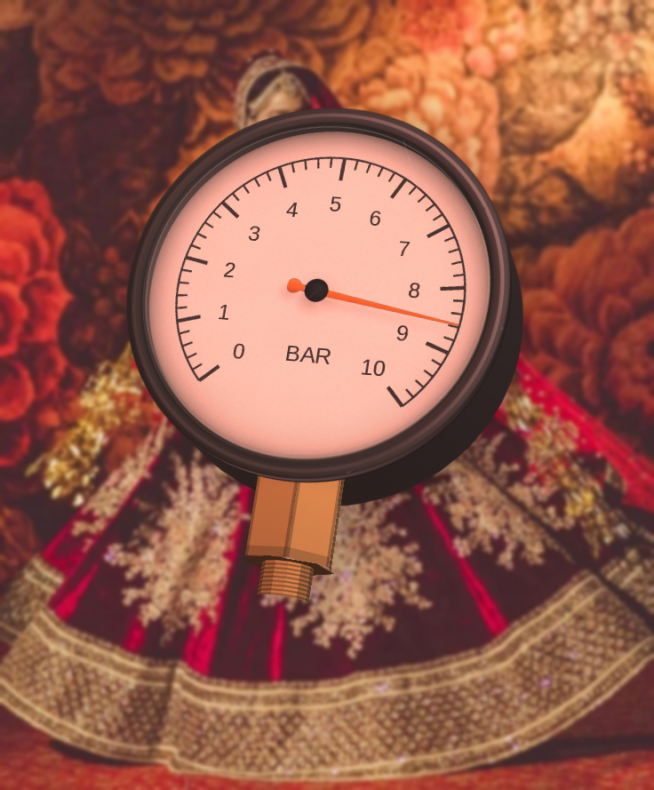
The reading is 8.6; bar
